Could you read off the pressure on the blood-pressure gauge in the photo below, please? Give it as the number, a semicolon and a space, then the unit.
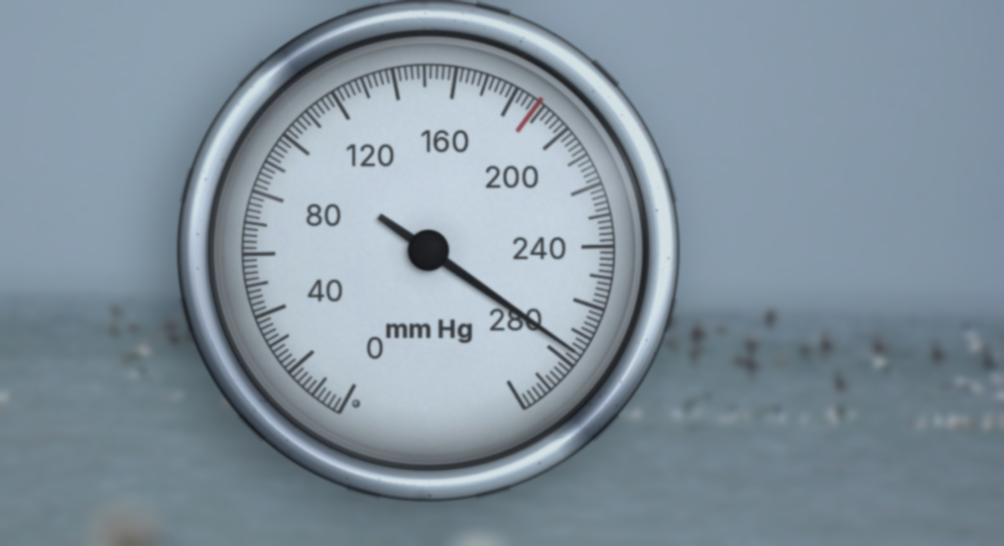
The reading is 276; mmHg
